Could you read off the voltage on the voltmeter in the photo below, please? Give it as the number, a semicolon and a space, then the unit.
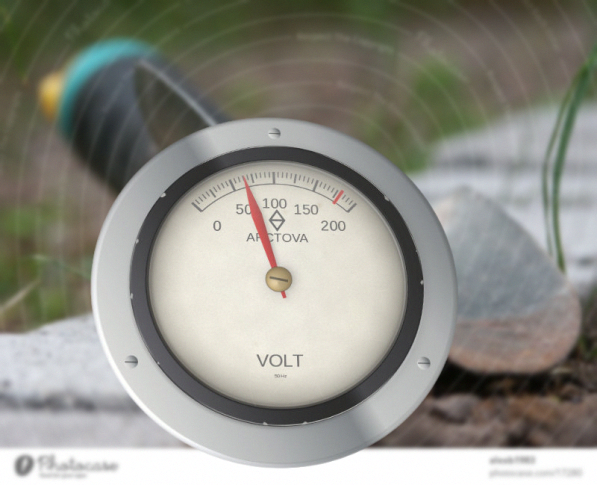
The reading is 65; V
